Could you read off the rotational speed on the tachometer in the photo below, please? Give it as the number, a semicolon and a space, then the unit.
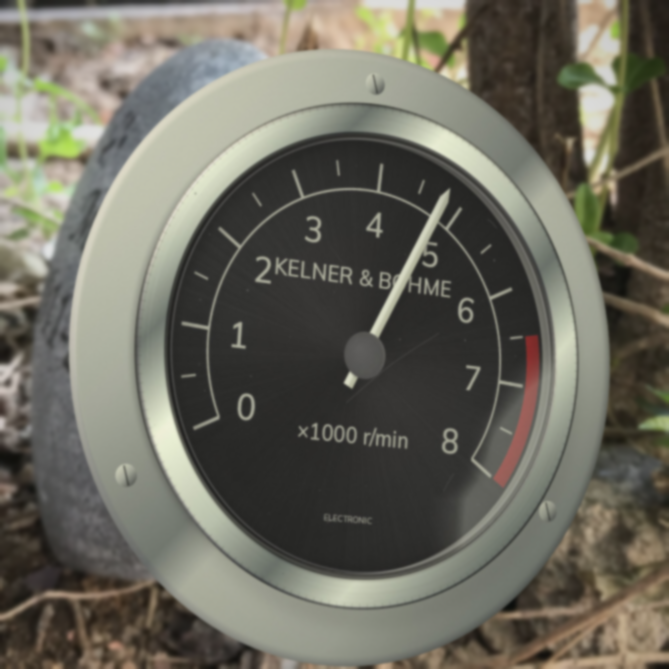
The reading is 4750; rpm
